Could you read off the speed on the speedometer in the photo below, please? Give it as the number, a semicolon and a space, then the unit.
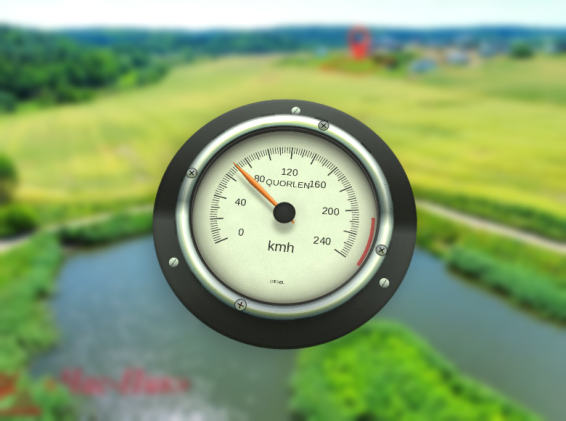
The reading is 70; km/h
